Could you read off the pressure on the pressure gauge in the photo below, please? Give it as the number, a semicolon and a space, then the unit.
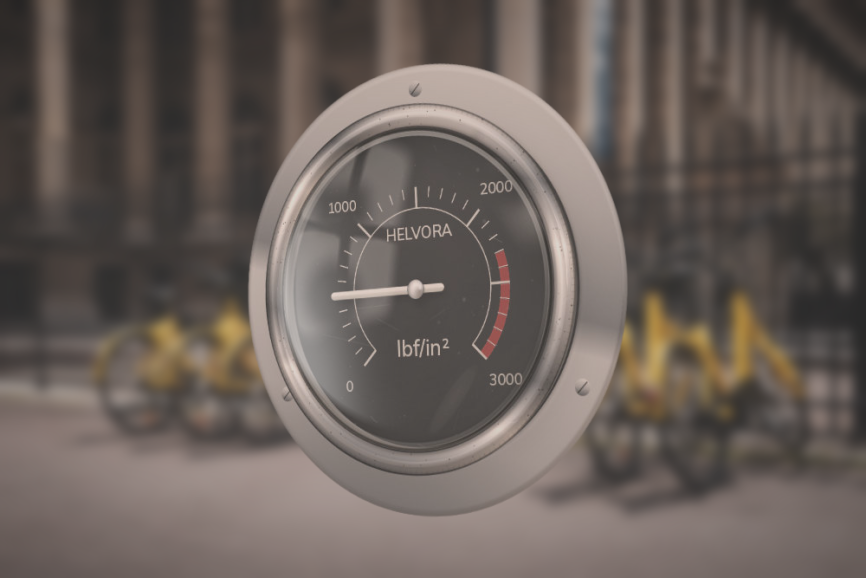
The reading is 500; psi
